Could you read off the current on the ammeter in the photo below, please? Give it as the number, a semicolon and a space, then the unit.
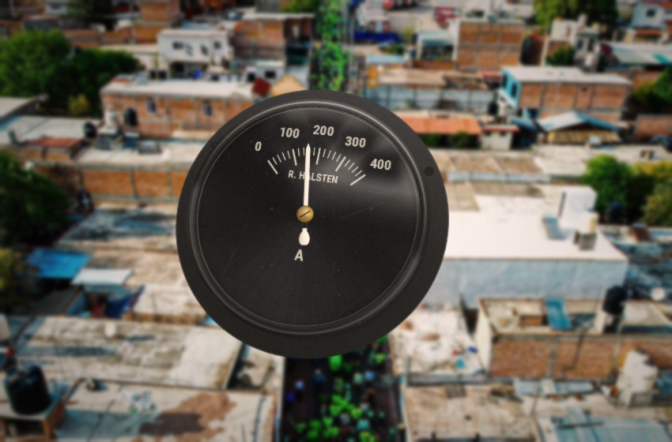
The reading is 160; A
